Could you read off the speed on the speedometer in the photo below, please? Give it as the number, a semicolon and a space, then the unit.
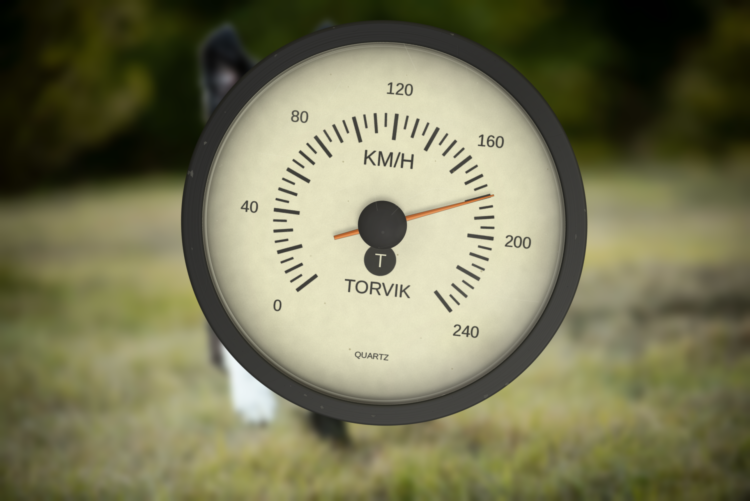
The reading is 180; km/h
